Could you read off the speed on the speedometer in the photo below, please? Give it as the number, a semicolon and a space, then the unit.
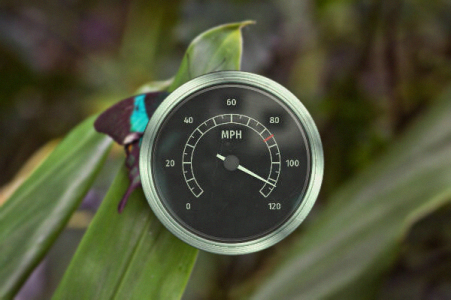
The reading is 112.5; mph
